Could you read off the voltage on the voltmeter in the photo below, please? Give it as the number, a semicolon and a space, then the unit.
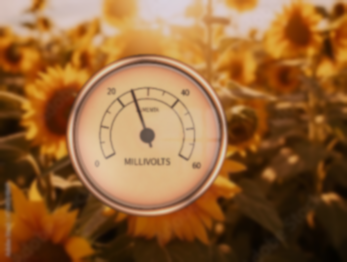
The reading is 25; mV
